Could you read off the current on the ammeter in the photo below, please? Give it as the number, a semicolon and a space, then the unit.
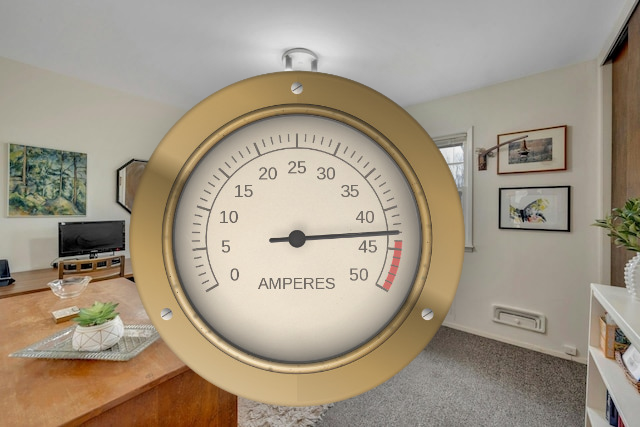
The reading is 43; A
